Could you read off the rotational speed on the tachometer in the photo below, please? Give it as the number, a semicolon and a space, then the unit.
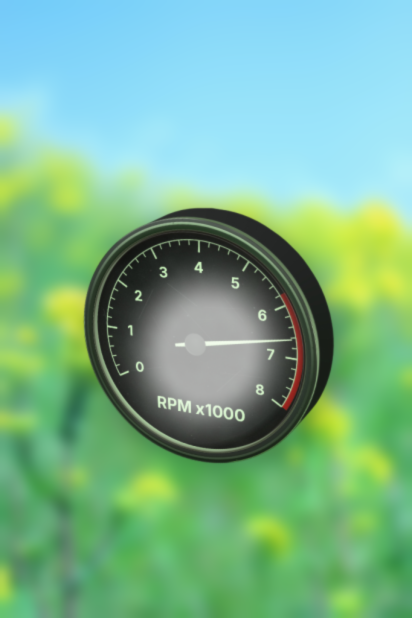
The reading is 6600; rpm
